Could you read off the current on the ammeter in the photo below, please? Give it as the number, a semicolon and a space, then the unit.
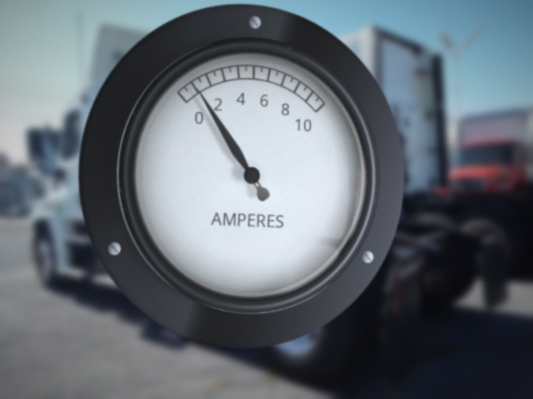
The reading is 1; A
